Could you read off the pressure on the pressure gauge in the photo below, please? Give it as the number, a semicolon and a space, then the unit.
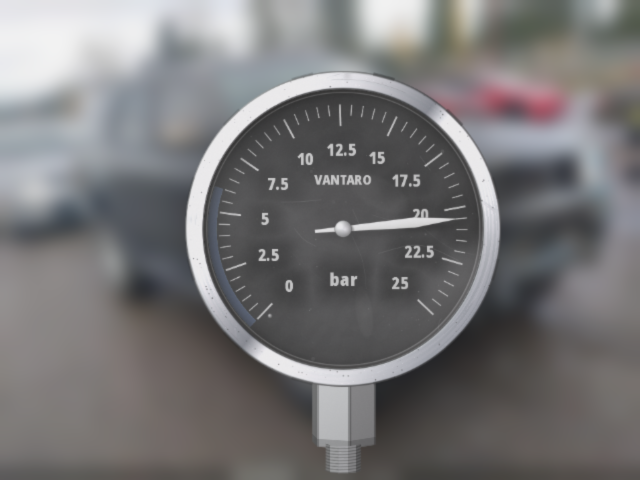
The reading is 20.5; bar
